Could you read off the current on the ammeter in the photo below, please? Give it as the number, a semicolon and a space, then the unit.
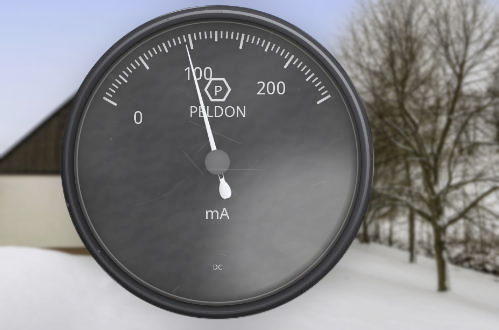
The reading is 95; mA
